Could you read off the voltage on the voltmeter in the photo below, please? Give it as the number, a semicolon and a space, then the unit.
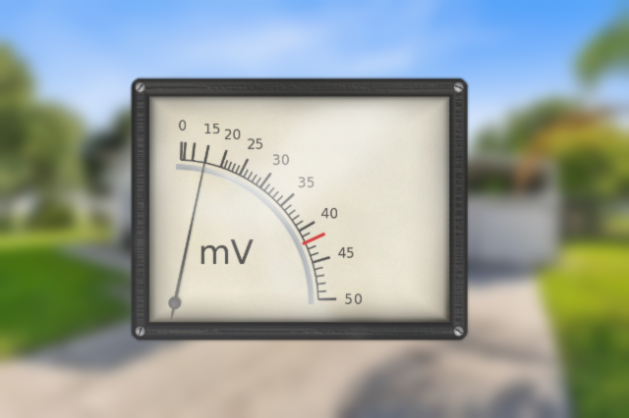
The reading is 15; mV
